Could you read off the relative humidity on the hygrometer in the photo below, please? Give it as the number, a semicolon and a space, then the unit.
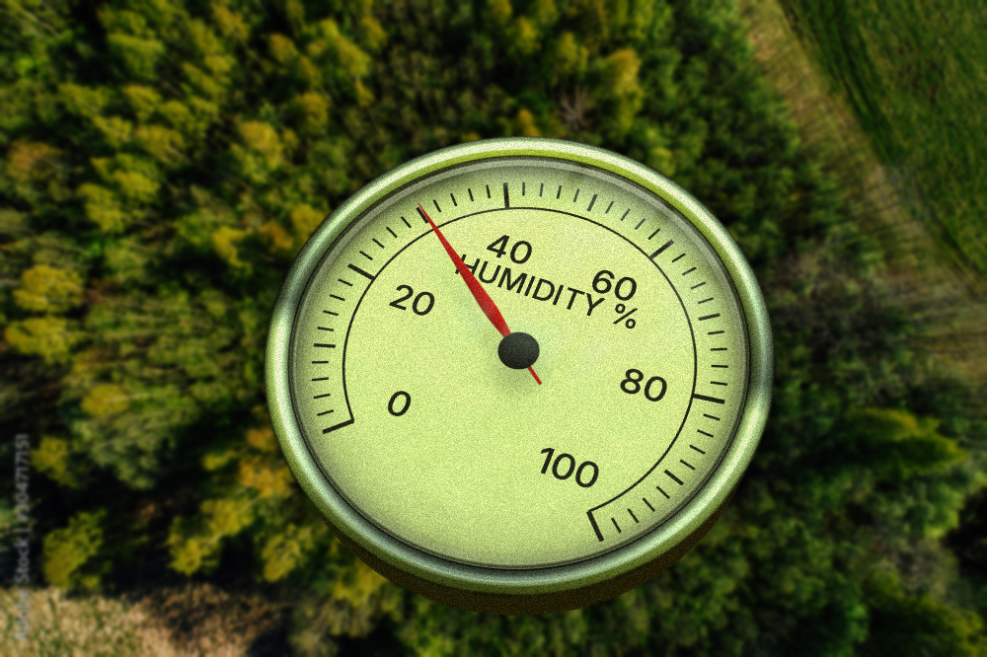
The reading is 30; %
